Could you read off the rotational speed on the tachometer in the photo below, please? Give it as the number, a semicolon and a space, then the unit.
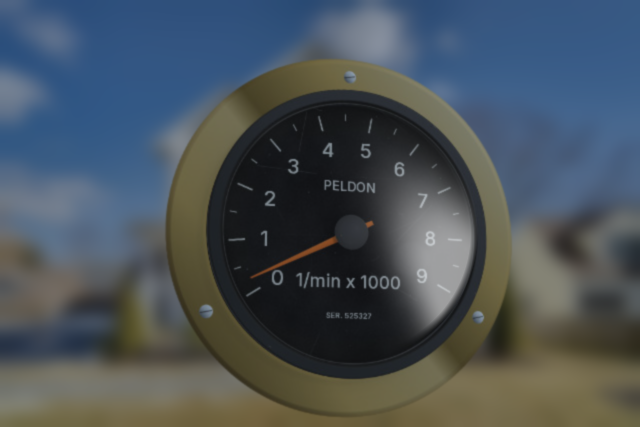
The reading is 250; rpm
